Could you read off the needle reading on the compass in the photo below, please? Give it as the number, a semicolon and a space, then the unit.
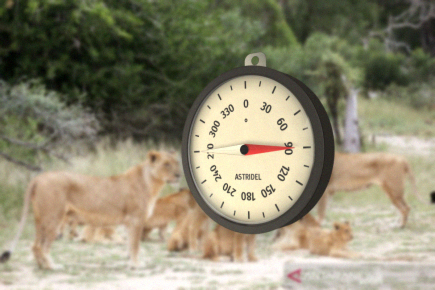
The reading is 90; °
